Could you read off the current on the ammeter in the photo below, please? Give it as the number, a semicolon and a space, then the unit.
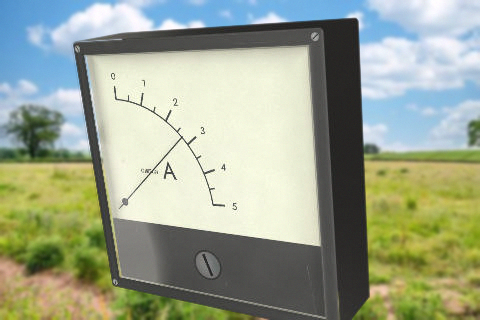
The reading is 2.75; A
